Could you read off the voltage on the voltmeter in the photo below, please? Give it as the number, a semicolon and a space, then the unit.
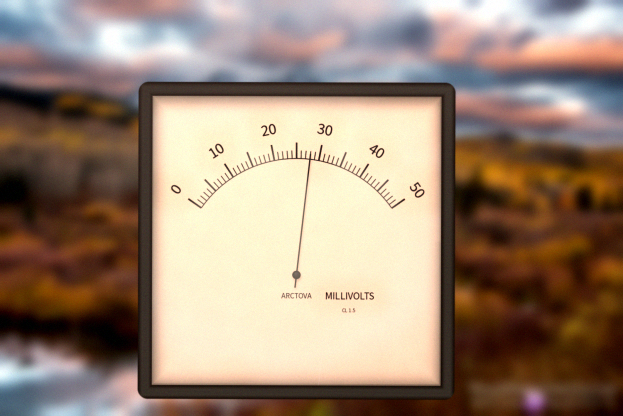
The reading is 28; mV
